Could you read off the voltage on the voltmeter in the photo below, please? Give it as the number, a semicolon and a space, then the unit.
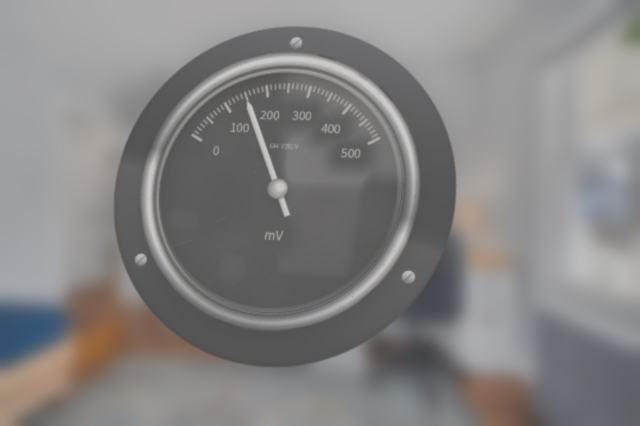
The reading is 150; mV
